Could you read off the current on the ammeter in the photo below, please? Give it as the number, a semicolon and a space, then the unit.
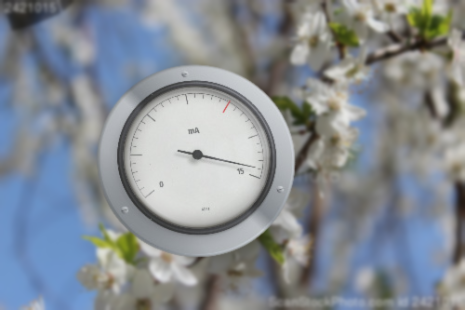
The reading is 14.5; mA
